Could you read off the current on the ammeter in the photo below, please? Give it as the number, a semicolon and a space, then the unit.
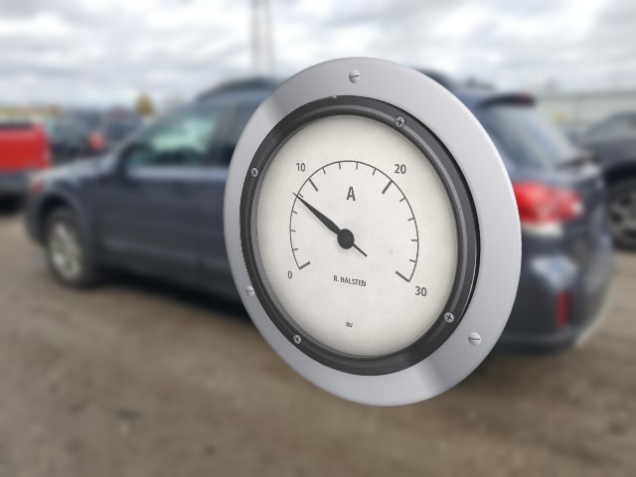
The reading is 8; A
